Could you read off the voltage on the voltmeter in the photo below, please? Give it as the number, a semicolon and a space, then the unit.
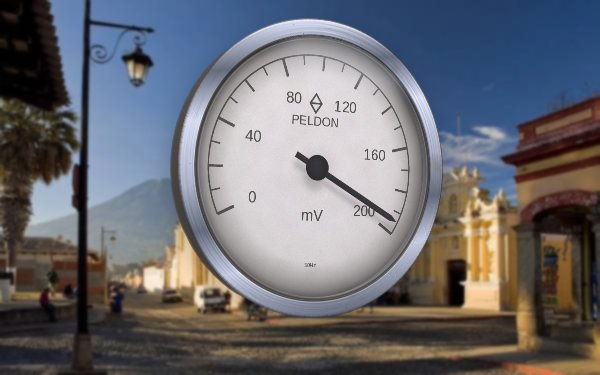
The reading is 195; mV
